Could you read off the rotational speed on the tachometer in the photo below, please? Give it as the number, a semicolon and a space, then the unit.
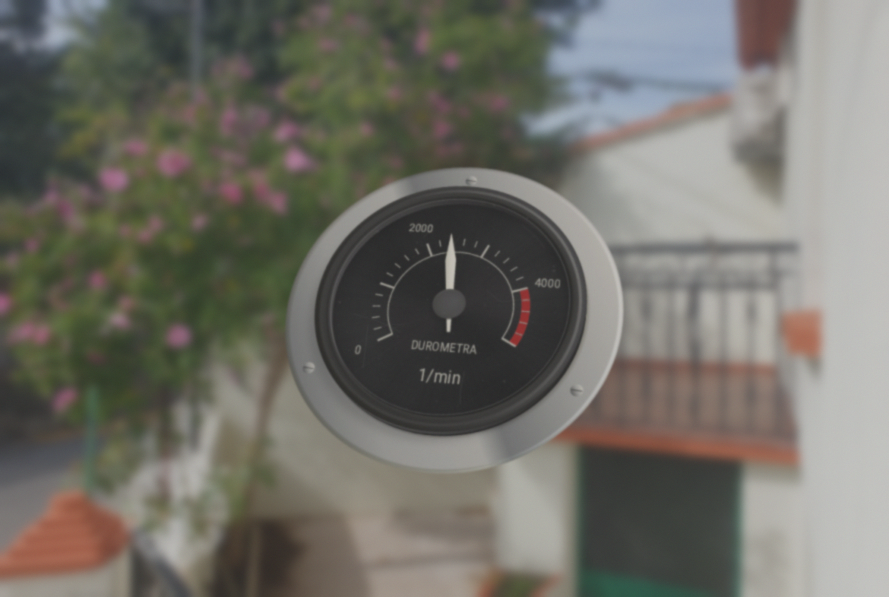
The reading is 2400; rpm
